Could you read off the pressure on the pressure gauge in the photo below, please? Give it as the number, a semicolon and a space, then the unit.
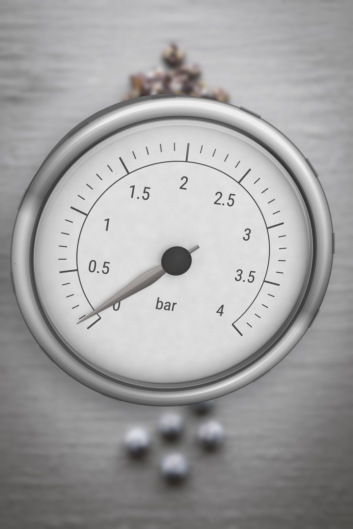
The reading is 0.1; bar
